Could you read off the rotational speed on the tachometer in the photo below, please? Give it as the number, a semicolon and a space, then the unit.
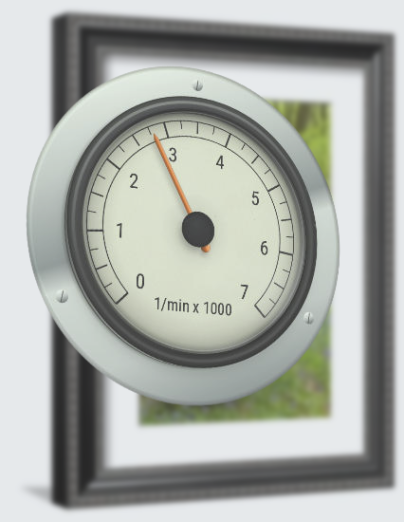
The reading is 2750; rpm
